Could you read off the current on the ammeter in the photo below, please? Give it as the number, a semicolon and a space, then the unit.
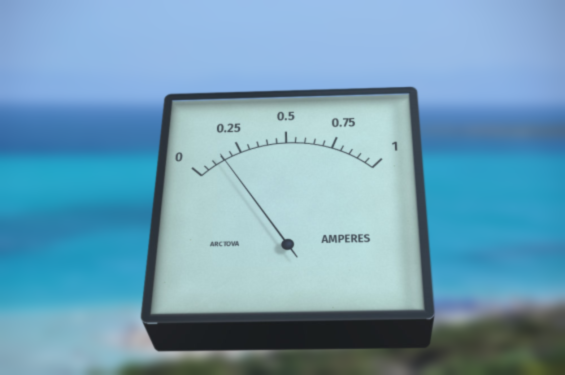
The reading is 0.15; A
